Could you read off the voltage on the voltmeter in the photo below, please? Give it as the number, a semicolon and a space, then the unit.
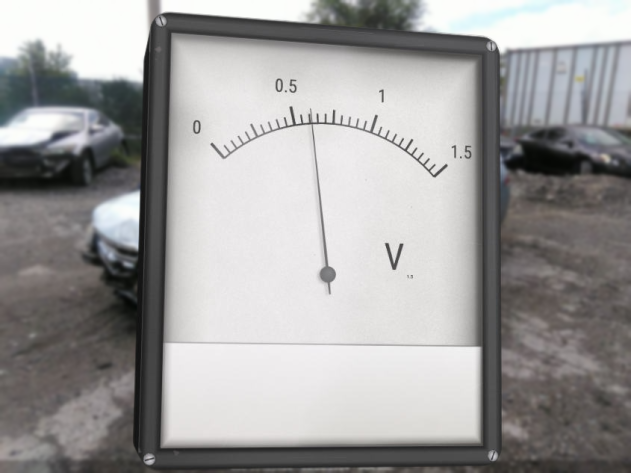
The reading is 0.6; V
